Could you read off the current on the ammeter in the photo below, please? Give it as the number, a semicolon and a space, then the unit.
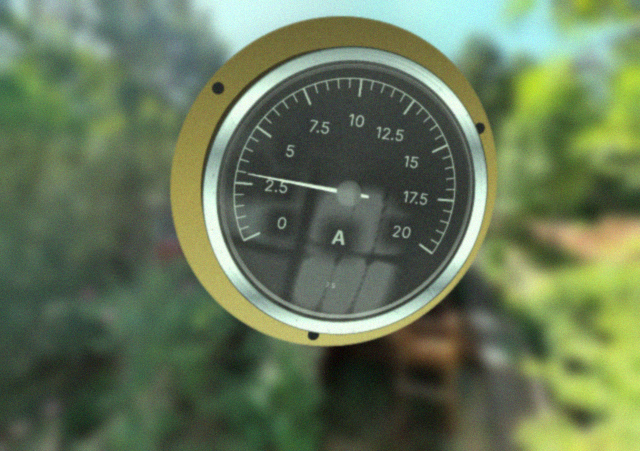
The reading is 3; A
